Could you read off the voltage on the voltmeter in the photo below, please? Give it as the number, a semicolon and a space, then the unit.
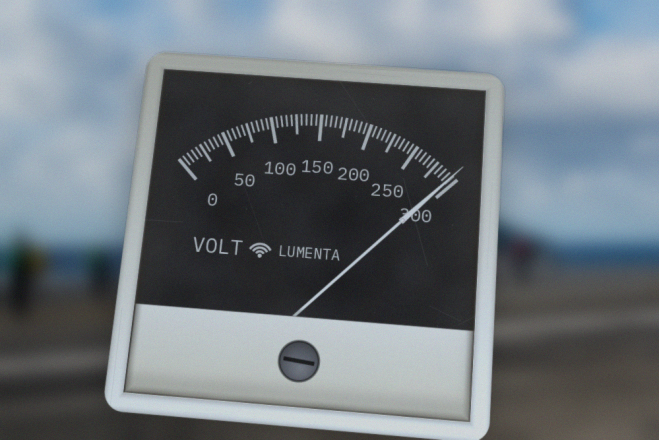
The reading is 295; V
